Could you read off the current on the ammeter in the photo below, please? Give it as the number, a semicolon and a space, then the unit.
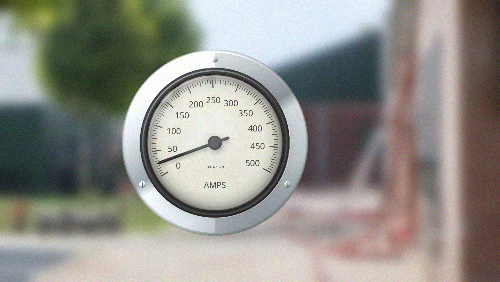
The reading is 25; A
